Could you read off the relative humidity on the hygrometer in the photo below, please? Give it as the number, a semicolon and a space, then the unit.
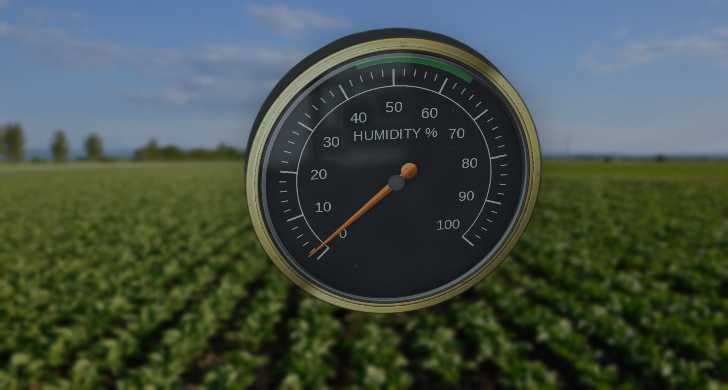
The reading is 2; %
